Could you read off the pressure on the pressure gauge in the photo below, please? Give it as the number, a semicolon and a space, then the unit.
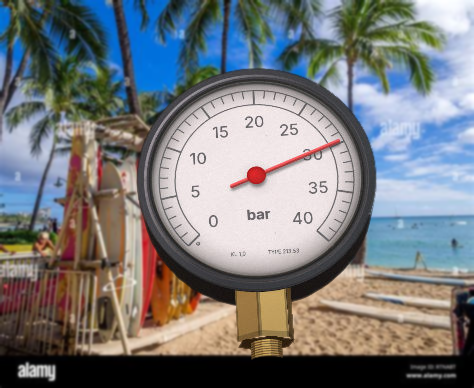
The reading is 30; bar
